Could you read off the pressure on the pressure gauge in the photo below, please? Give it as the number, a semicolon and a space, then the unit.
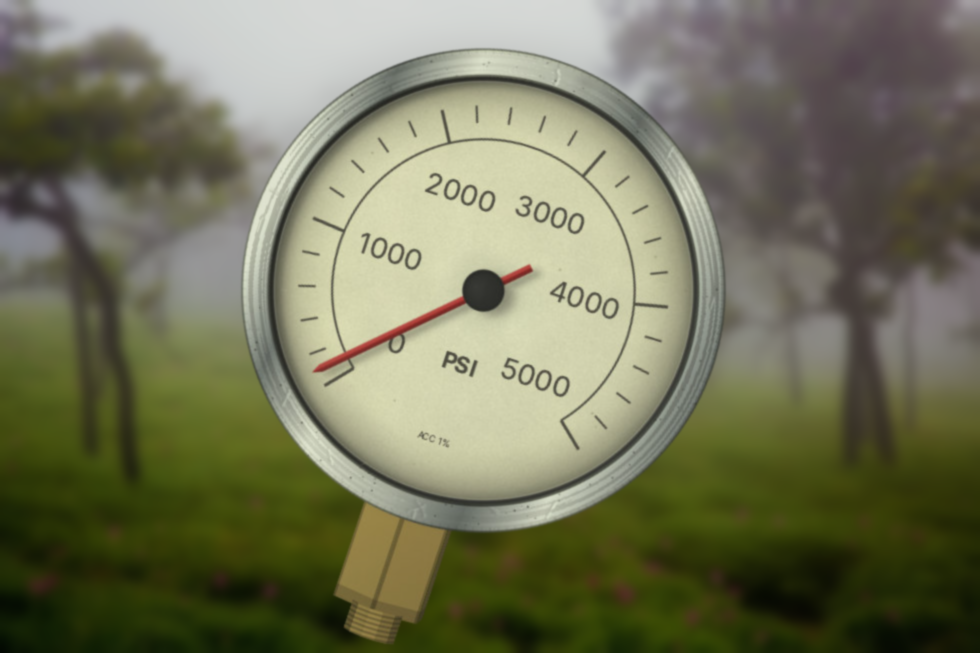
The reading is 100; psi
